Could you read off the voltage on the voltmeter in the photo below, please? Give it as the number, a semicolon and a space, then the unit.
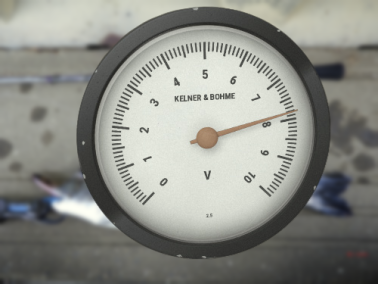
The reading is 7.8; V
